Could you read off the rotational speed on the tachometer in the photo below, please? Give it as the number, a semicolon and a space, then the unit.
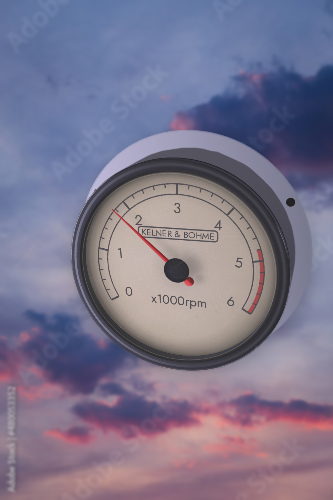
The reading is 1800; rpm
